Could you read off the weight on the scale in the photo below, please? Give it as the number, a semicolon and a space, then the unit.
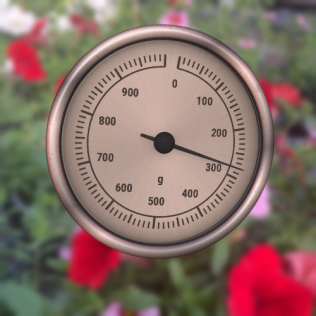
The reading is 280; g
